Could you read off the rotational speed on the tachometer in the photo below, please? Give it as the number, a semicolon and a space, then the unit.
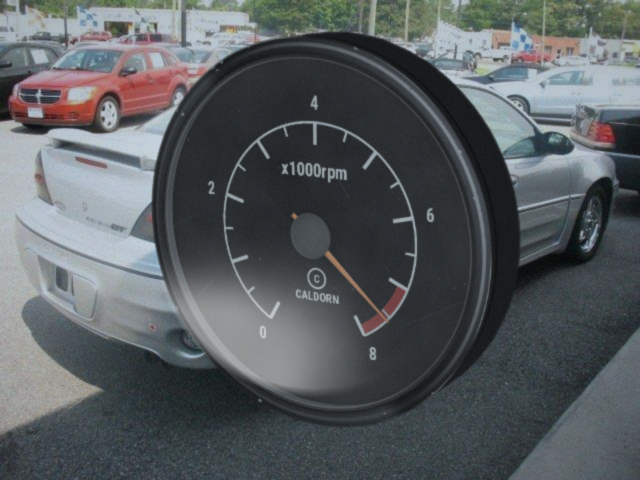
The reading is 7500; rpm
